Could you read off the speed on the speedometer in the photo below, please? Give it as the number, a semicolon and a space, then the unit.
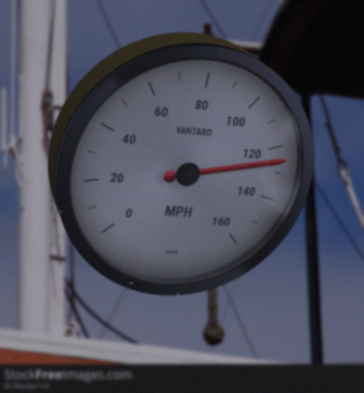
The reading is 125; mph
